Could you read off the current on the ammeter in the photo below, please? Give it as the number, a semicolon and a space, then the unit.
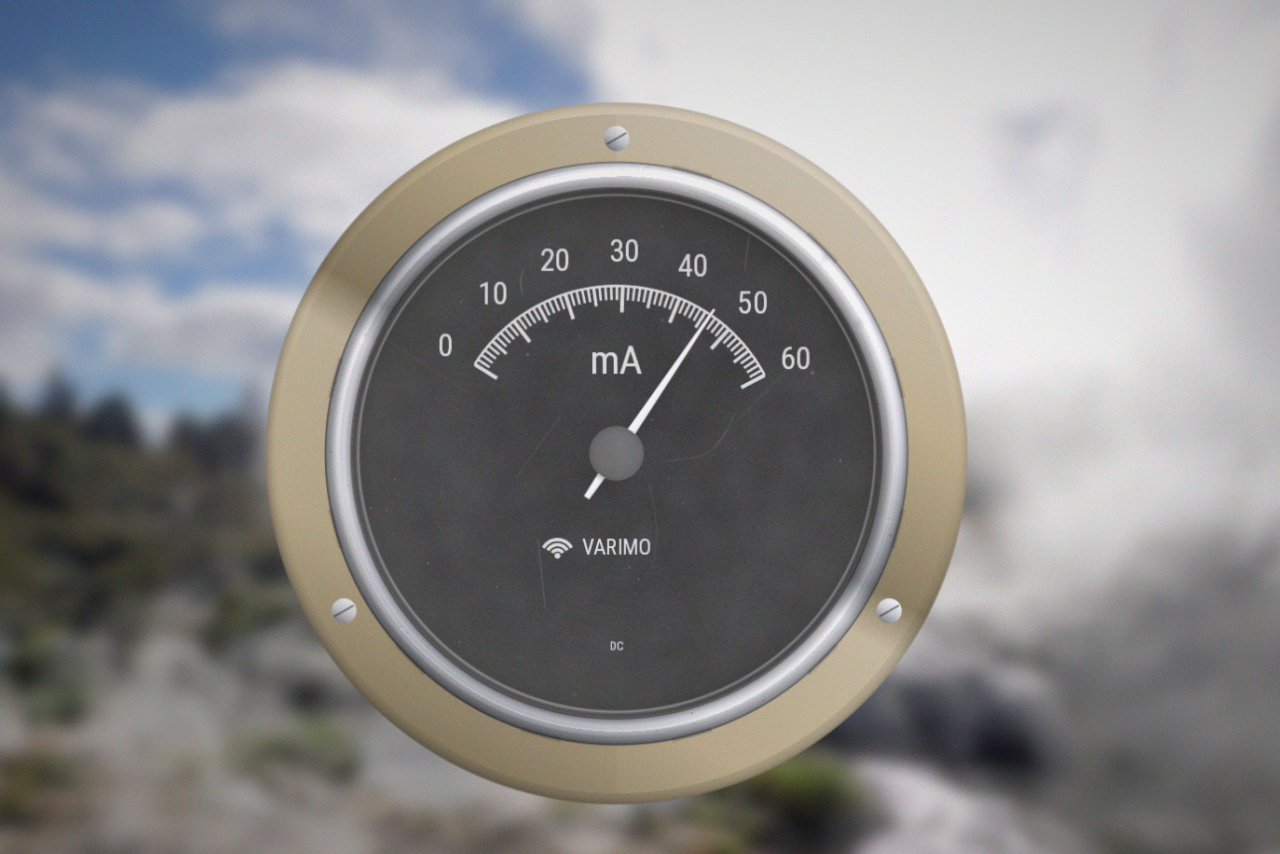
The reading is 46; mA
